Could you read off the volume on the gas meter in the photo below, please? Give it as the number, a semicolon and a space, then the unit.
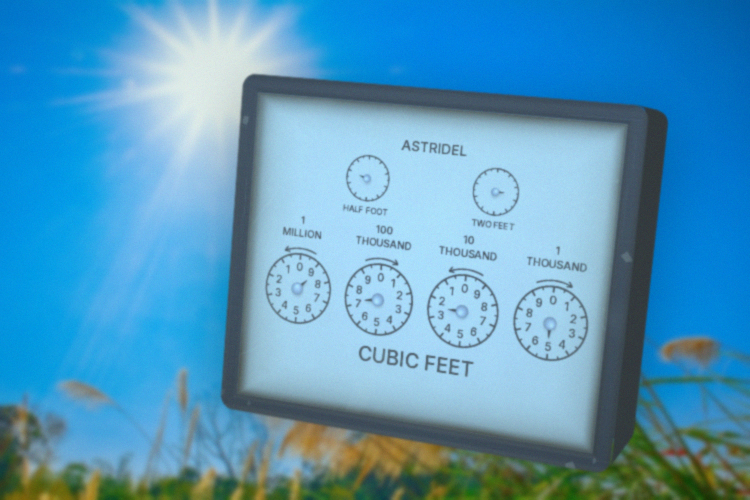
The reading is 872500; ft³
